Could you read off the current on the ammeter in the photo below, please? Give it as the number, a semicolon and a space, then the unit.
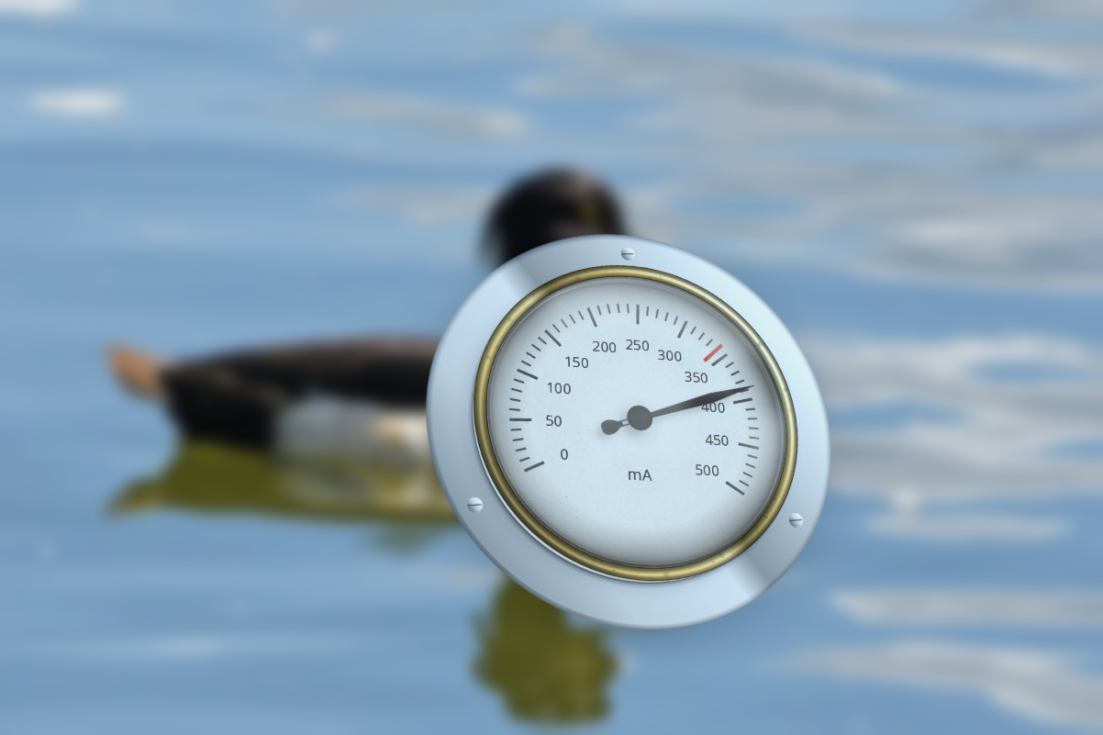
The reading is 390; mA
